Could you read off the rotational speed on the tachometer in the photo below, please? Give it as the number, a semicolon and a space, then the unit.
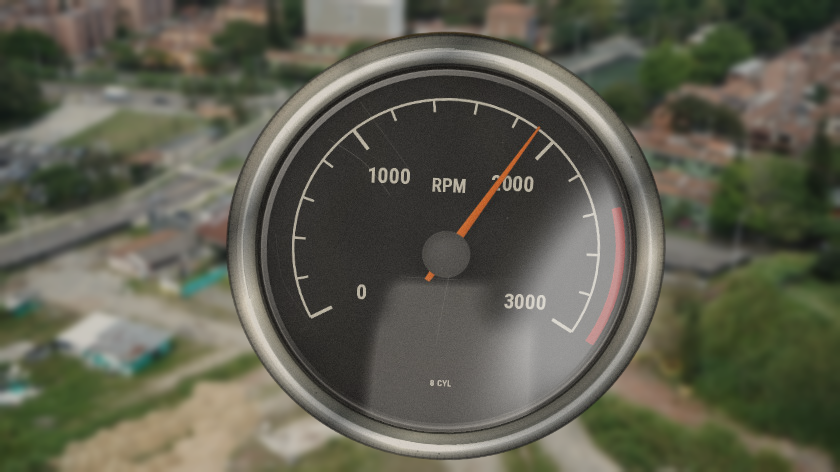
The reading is 1900; rpm
